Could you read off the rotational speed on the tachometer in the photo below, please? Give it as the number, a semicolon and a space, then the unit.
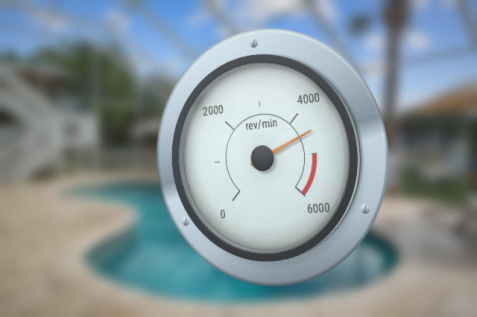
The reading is 4500; rpm
